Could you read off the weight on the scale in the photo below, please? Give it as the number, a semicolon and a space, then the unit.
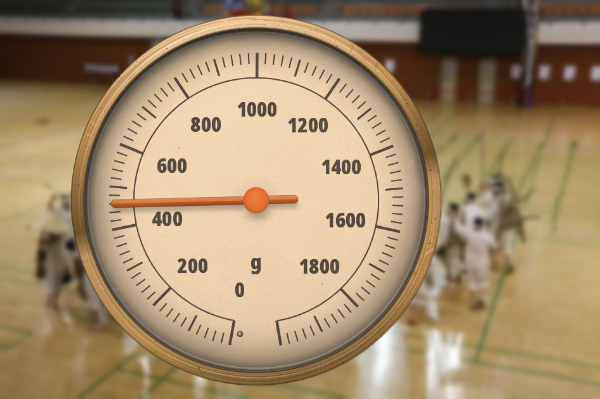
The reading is 460; g
